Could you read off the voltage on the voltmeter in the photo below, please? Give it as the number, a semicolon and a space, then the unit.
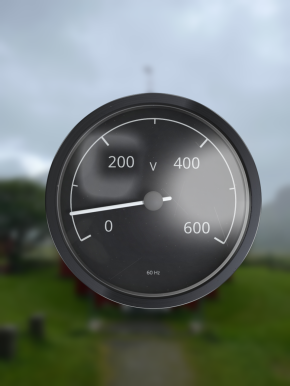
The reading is 50; V
